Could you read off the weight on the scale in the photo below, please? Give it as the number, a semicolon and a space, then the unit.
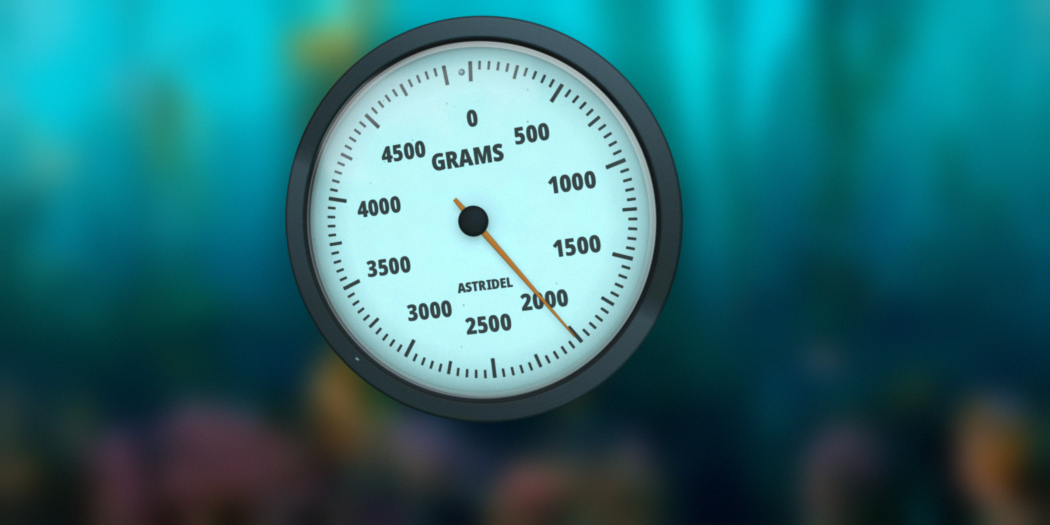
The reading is 2000; g
